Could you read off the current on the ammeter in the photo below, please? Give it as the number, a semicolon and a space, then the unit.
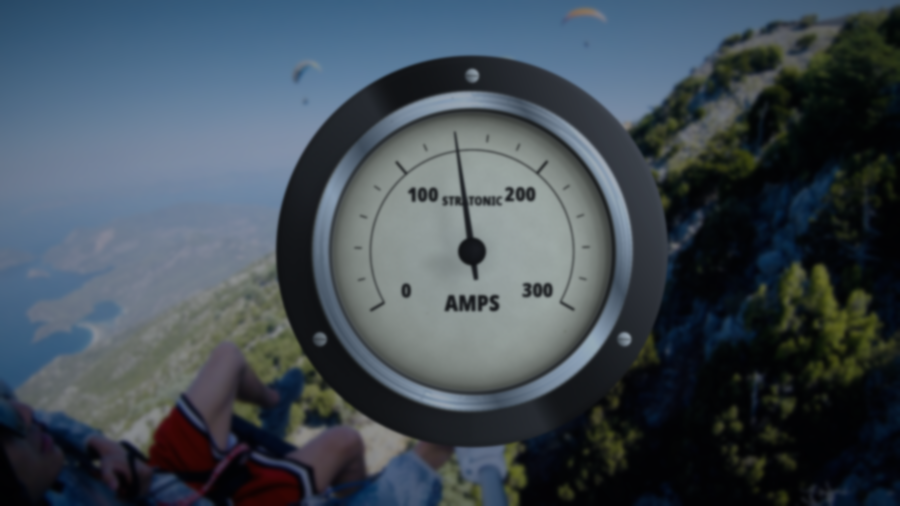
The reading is 140; A
